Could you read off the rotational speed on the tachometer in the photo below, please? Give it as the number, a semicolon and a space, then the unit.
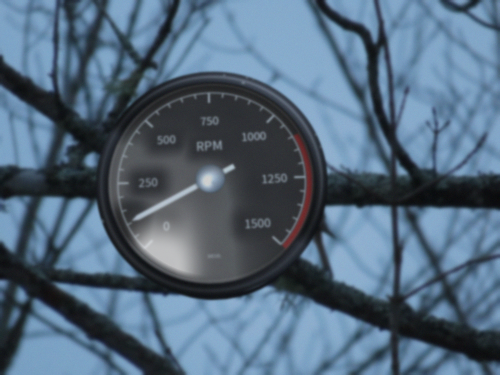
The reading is 100; rpm
